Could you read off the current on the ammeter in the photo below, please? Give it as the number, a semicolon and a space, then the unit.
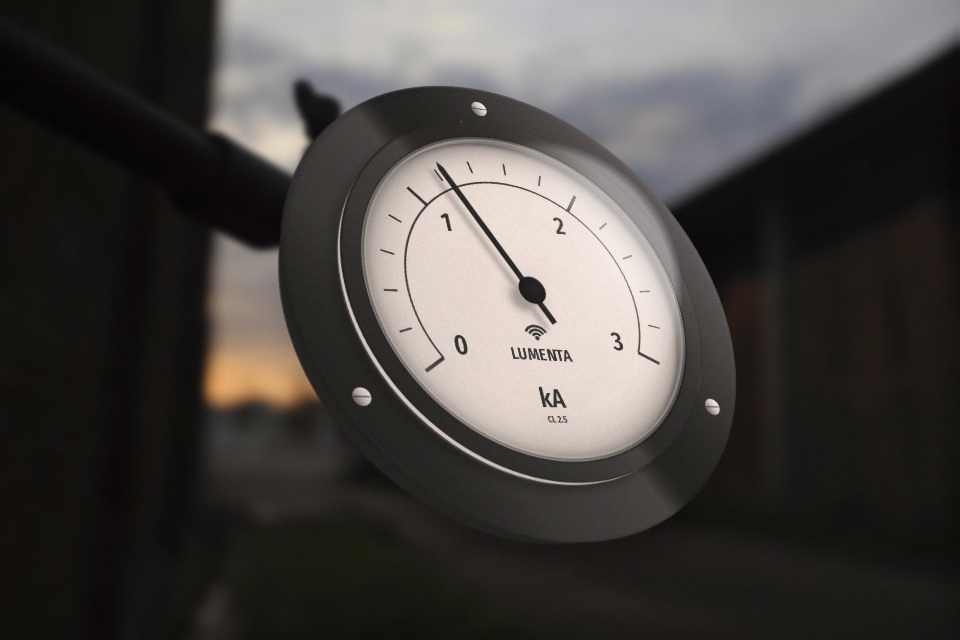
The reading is 1.2; kA
